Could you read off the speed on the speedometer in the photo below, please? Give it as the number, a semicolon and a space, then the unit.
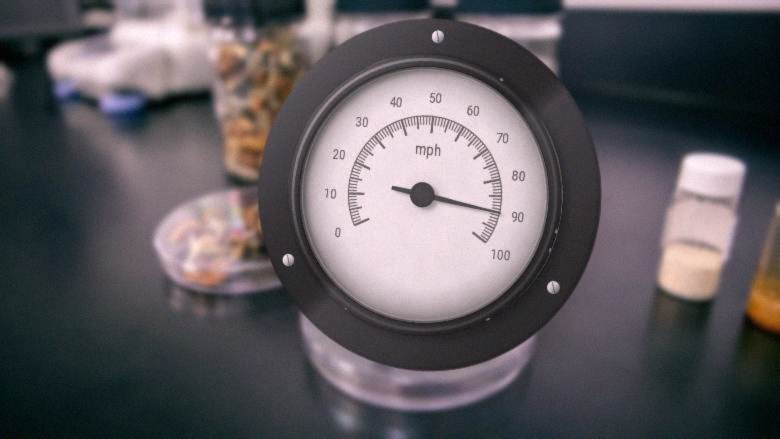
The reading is 90; mph
